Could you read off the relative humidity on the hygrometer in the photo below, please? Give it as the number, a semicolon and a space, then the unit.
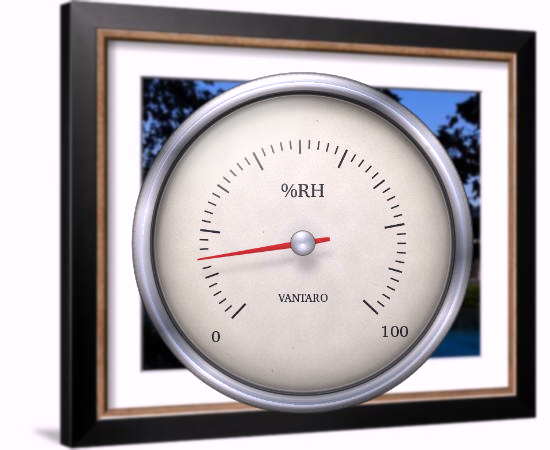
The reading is 14; %
